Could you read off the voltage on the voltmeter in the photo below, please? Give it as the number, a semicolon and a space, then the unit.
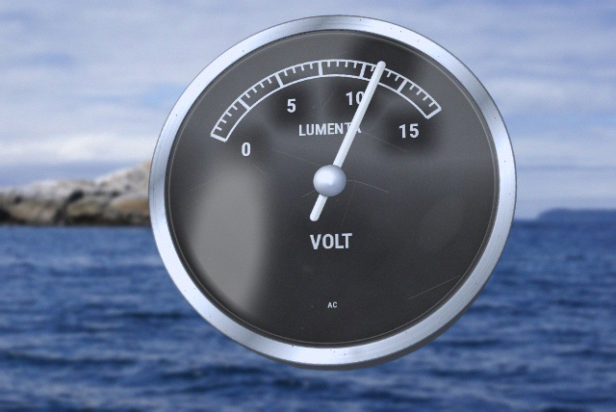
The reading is 11; V
